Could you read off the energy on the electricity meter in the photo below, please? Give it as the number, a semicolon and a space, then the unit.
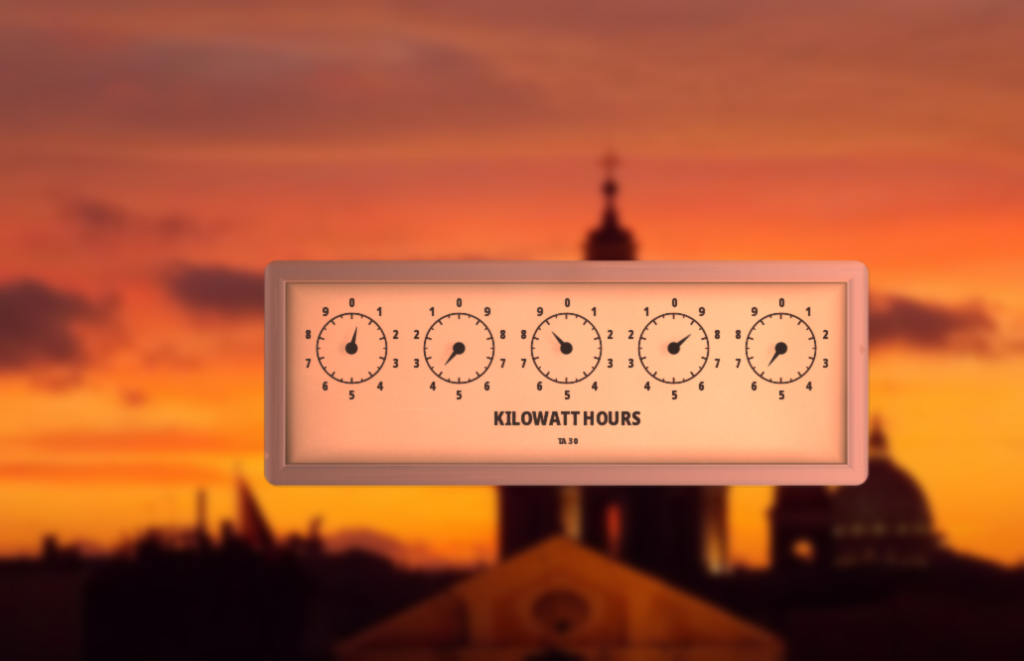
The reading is 3886; kWh
